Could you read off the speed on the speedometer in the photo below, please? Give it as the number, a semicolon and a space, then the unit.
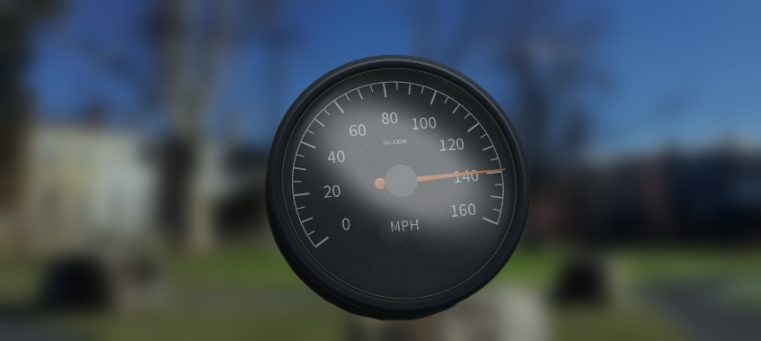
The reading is 140; mph
